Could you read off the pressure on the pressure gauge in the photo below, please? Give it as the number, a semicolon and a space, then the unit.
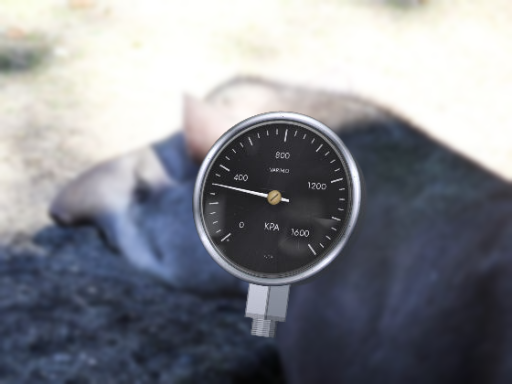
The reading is 300; kPa
